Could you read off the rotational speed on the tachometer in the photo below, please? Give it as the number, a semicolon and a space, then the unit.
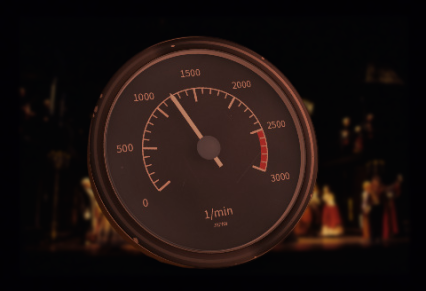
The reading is 1200; rpm
